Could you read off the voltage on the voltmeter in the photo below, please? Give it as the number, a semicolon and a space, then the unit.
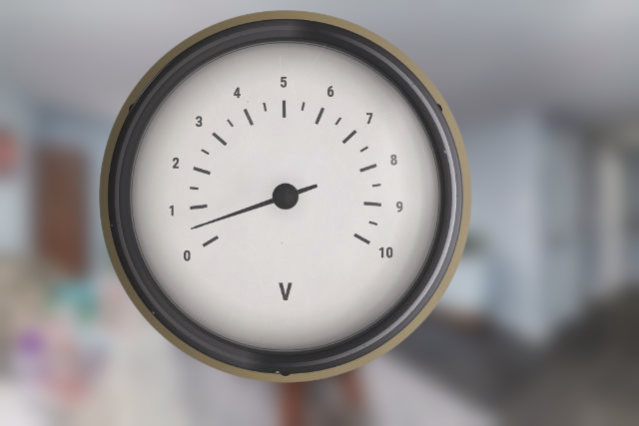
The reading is 0.5; V
